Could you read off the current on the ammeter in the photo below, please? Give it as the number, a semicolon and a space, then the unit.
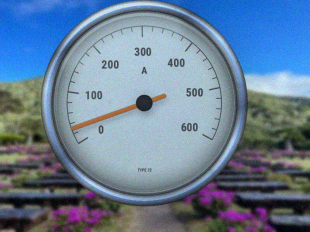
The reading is 30; A
